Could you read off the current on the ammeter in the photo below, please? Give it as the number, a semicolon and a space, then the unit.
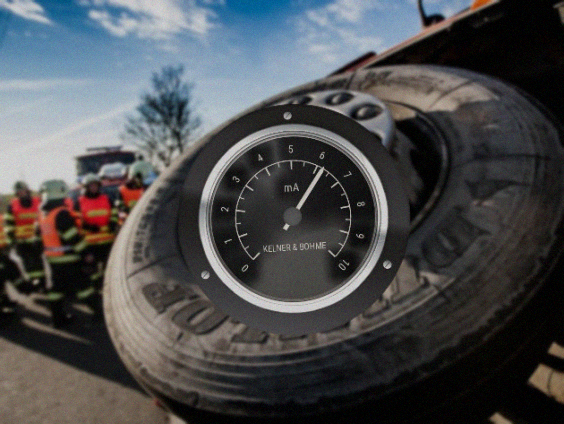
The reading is 6.25; mA
